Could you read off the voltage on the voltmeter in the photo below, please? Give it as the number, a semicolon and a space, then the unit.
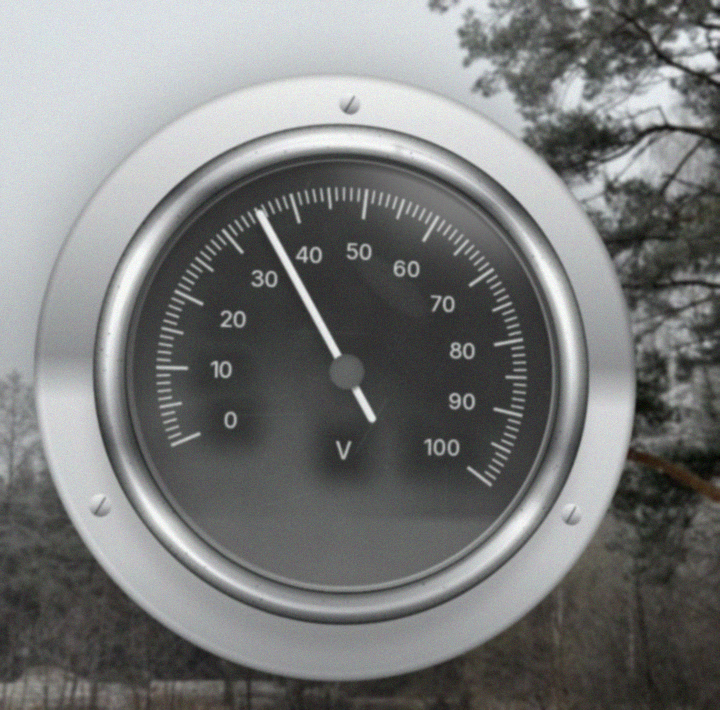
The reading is 35; V
